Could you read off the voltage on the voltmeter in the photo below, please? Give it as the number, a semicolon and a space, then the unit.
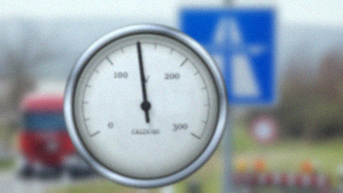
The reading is 140; V
